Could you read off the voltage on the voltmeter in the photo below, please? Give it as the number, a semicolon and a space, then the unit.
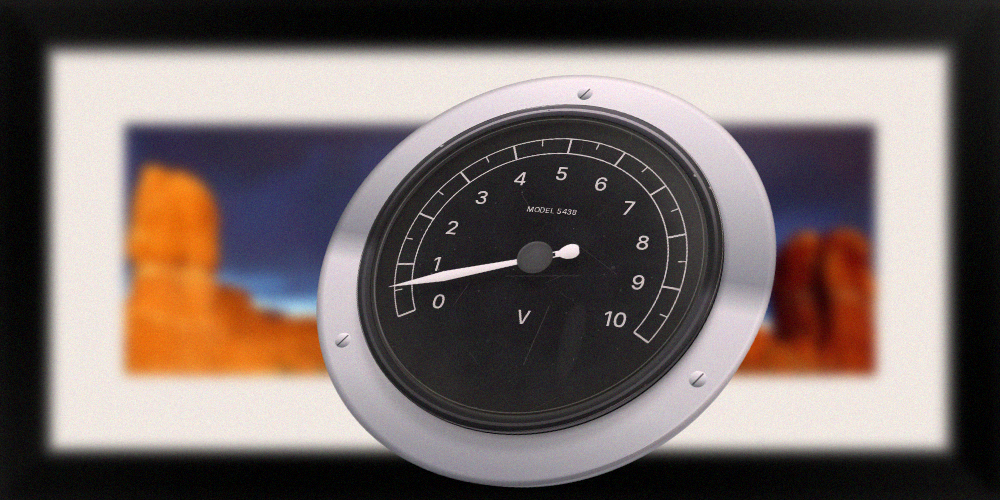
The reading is 0.5; V
